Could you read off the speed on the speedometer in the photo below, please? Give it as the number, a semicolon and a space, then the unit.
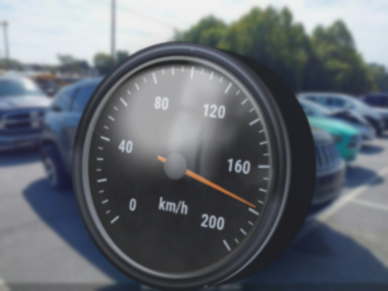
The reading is 177.5; km/h
